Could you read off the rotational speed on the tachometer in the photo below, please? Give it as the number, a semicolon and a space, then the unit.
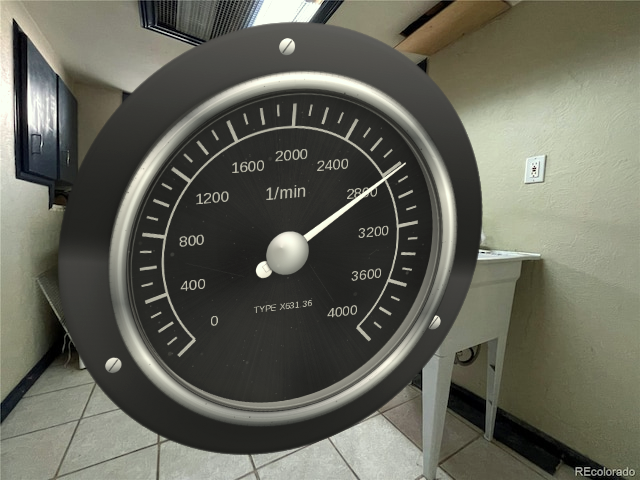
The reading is 2800; rpm
